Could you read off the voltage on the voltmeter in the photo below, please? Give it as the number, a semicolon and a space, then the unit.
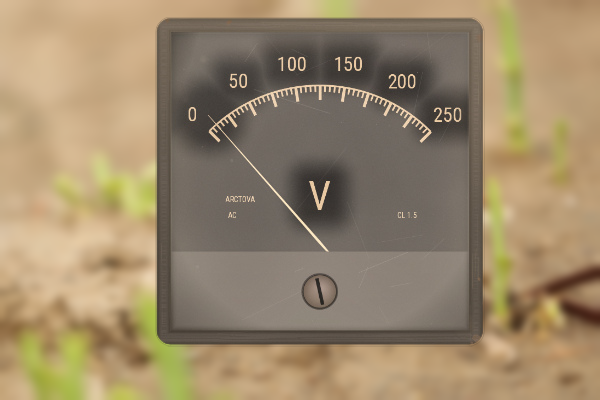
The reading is 10; V
